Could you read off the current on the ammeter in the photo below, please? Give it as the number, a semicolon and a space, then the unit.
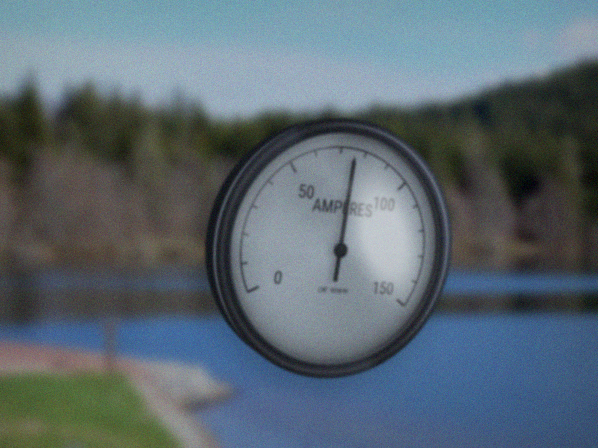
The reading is 75; A
